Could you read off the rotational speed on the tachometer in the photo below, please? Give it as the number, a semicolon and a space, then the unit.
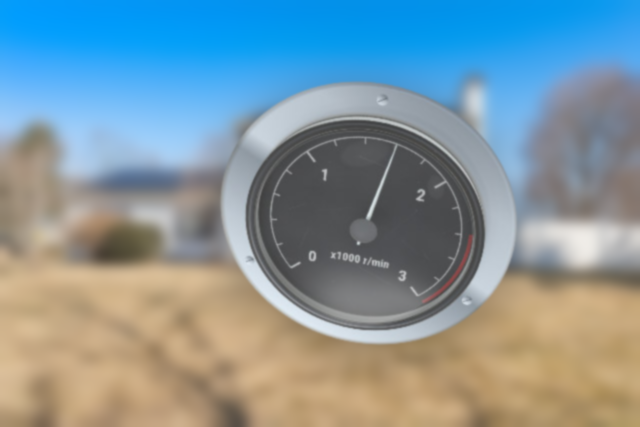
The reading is 1600; rpm
